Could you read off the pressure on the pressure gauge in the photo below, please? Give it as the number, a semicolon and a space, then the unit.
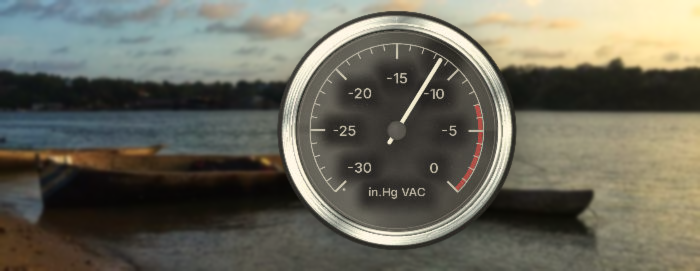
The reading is -11.5; inHg
